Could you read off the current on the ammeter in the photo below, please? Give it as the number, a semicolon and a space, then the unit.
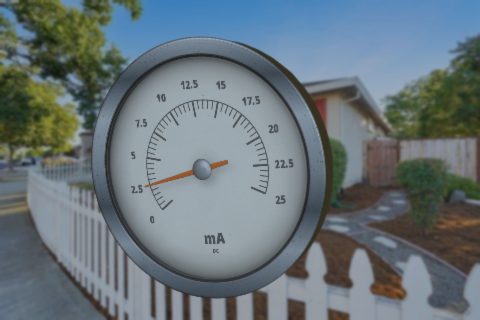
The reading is 2.5; mA
